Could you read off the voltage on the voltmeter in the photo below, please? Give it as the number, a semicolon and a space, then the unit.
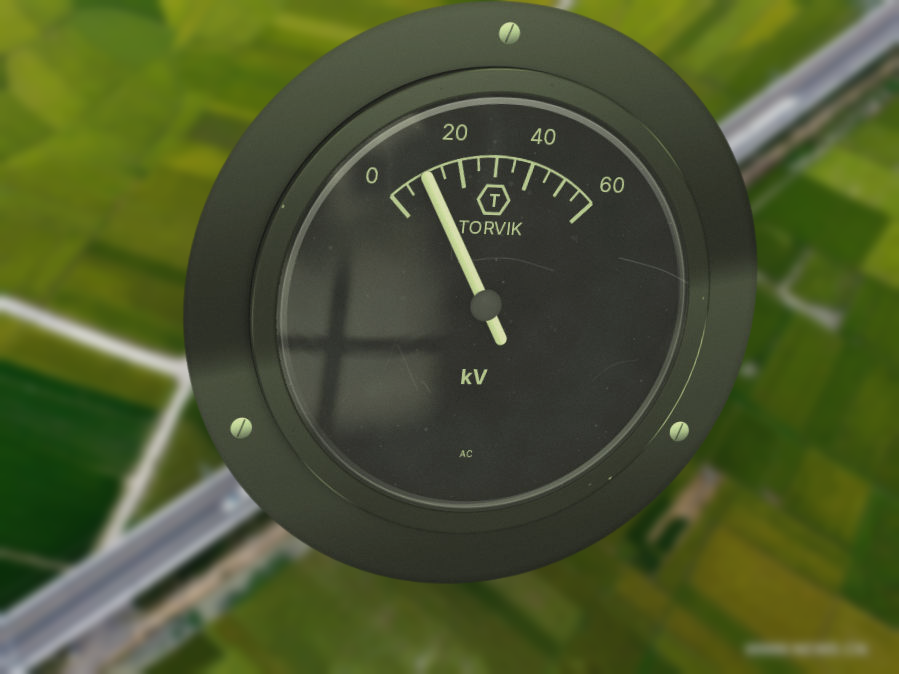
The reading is 10; kV
